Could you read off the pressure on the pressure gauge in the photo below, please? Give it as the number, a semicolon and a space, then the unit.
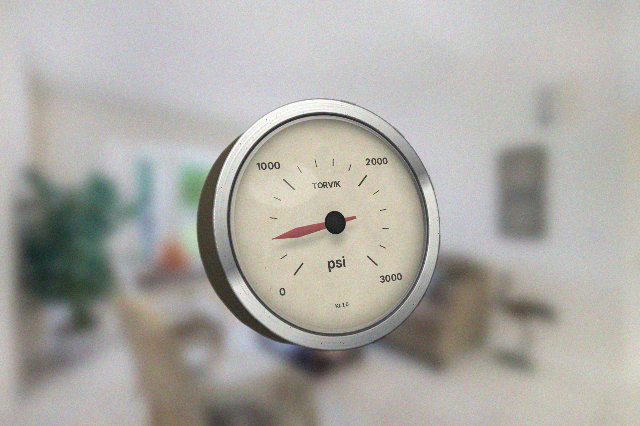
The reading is 400; psi
